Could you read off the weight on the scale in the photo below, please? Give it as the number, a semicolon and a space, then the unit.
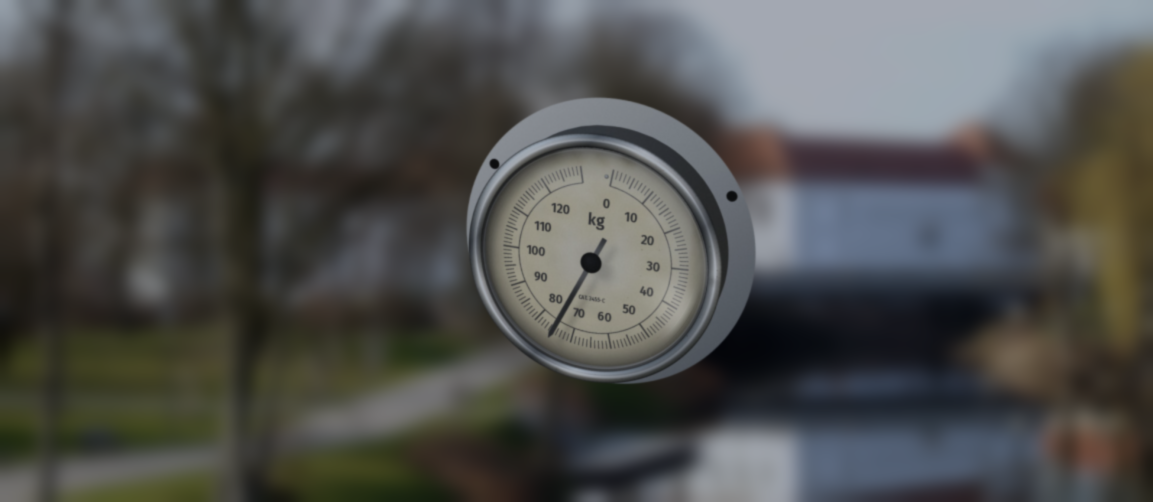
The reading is 75; kg
